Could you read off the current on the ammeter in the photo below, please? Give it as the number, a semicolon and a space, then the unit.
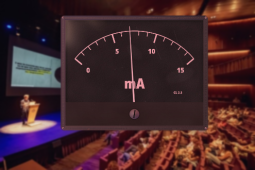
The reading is 7; mA
